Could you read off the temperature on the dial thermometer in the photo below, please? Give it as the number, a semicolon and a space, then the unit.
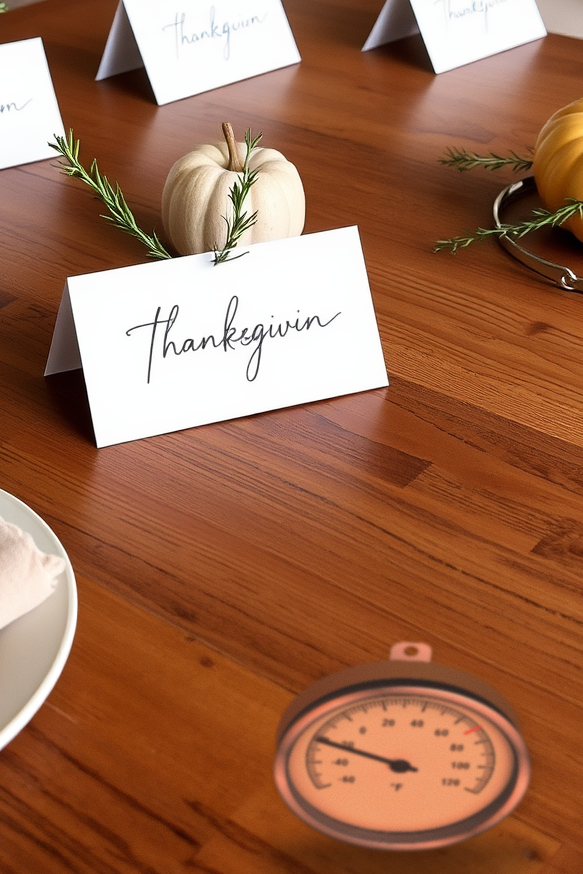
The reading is -20; °F
